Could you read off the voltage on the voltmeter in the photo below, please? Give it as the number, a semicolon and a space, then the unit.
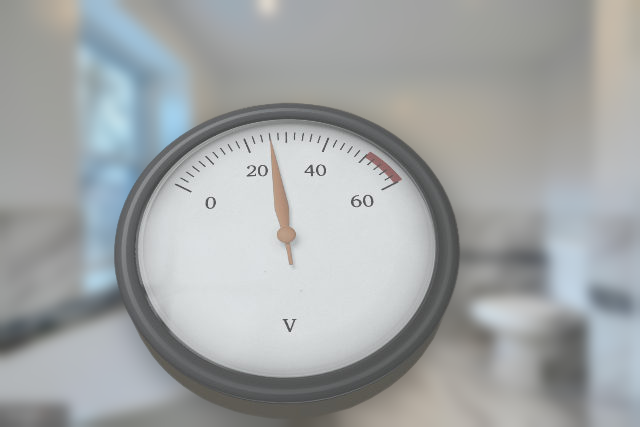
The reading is 26; V
